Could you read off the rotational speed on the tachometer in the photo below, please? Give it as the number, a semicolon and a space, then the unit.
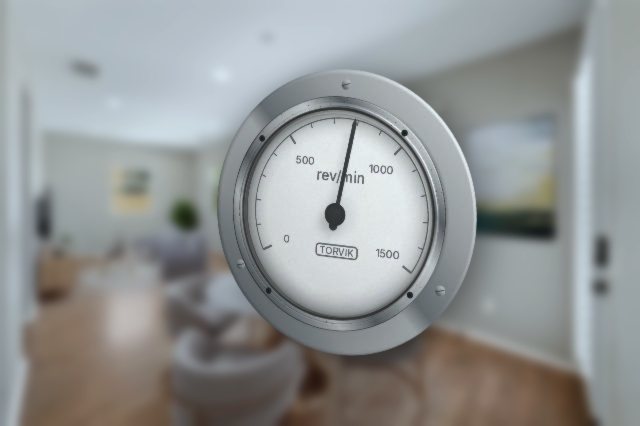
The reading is 800; rpm
